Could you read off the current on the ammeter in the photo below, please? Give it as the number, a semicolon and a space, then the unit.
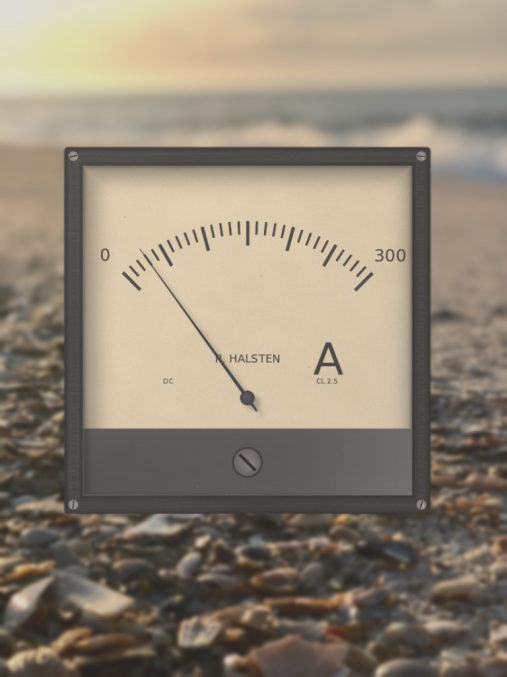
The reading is 30; A
